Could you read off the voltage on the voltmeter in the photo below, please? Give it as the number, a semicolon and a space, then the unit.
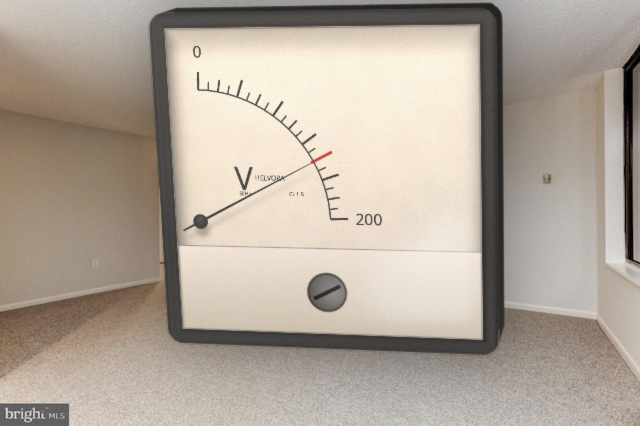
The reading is 140; V
